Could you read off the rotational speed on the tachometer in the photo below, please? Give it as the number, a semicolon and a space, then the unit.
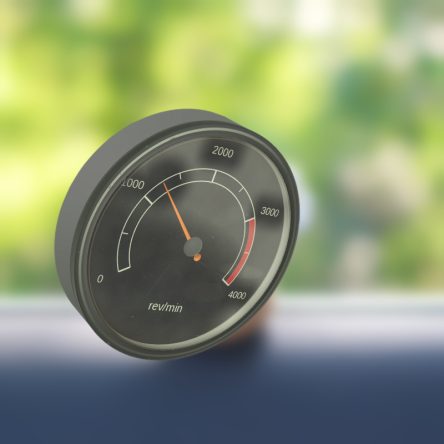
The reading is 1250; rpm
